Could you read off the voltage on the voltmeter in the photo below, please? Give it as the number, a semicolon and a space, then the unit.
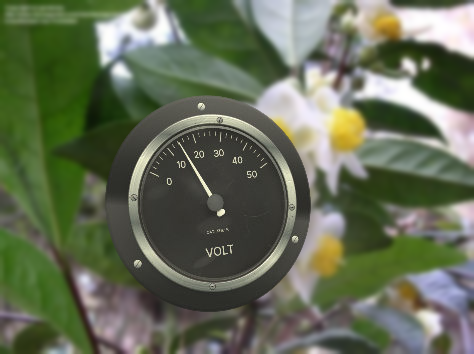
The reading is 14; V
